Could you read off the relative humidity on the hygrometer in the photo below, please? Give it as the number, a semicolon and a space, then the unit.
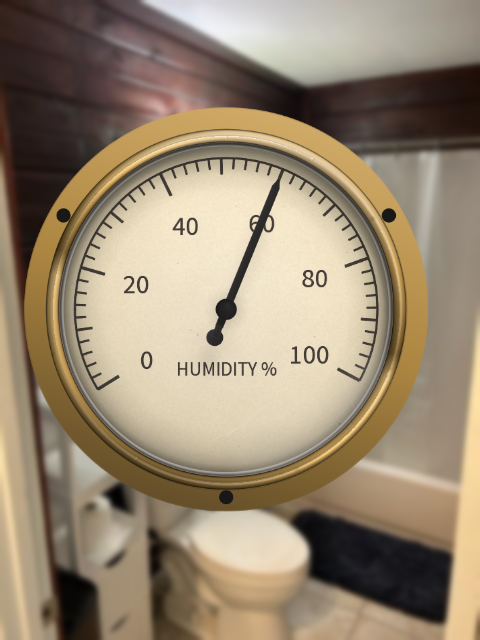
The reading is 60; %
